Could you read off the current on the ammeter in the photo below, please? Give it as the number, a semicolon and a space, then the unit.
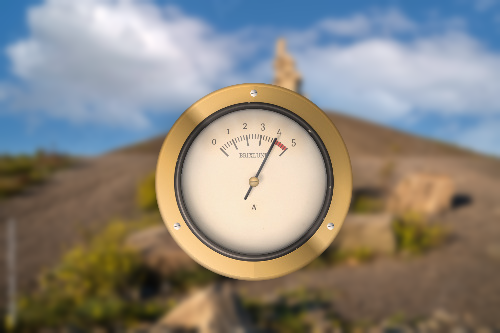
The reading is 4; A
